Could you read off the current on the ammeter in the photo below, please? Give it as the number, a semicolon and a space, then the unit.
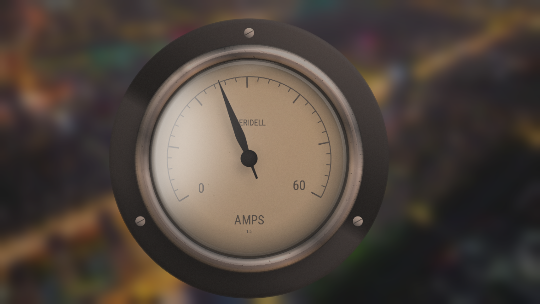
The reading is 25; A
